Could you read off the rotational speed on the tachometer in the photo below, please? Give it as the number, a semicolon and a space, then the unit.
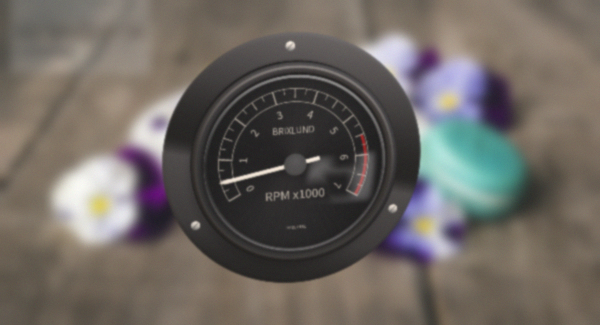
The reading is 500; rpm
